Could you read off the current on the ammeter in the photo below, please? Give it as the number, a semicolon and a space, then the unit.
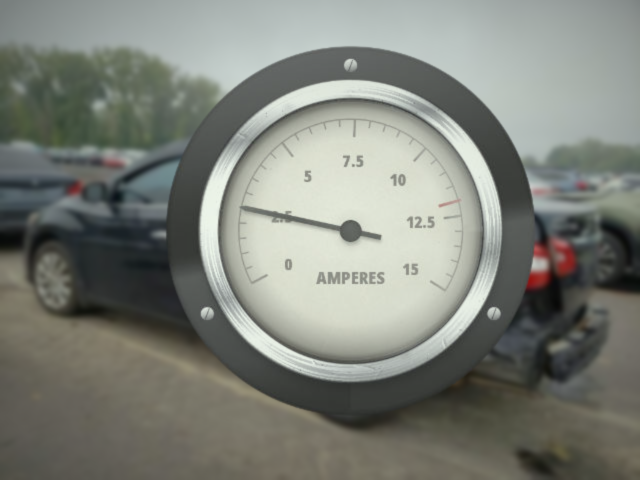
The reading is 2.5; A
